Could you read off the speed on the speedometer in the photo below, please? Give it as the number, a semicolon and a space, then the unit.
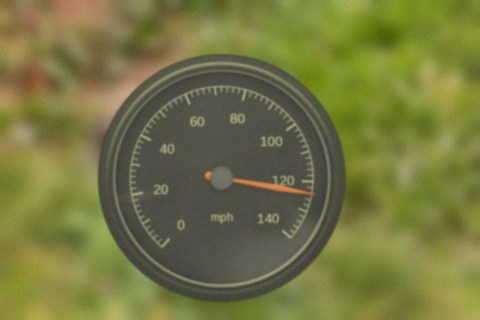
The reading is 124; mph
